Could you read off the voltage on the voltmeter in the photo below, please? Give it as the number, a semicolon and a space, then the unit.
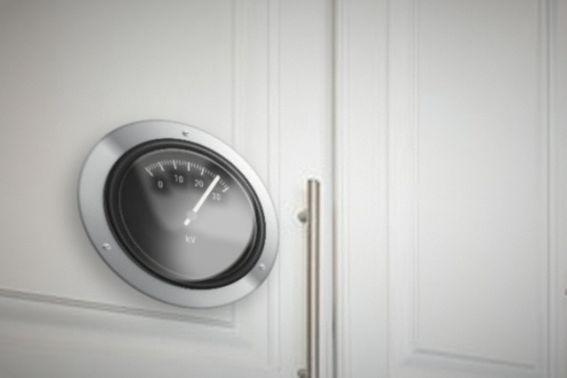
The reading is 25; kV
